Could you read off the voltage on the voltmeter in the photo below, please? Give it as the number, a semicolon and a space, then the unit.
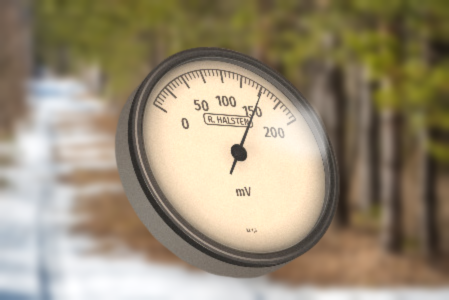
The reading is 150; mV
